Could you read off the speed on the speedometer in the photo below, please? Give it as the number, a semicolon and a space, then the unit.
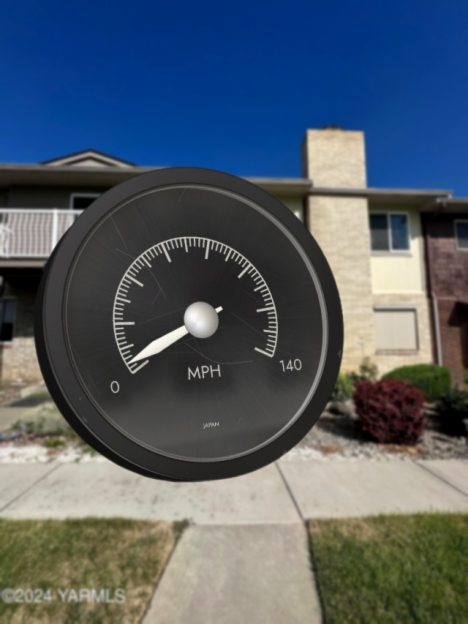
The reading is 4; mph
